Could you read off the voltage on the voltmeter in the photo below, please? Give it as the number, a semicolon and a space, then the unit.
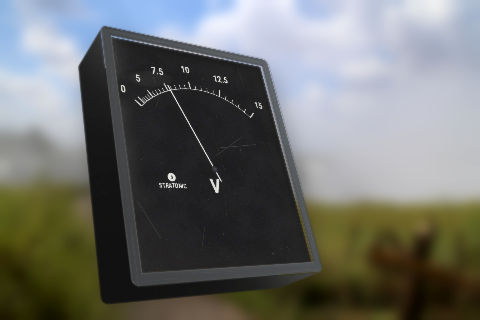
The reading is 7.5; V
